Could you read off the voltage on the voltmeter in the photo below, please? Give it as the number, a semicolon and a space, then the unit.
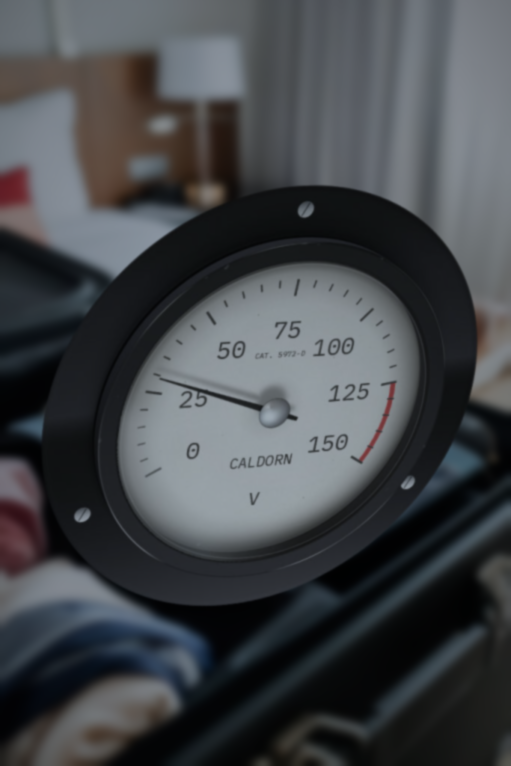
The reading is 30; V
